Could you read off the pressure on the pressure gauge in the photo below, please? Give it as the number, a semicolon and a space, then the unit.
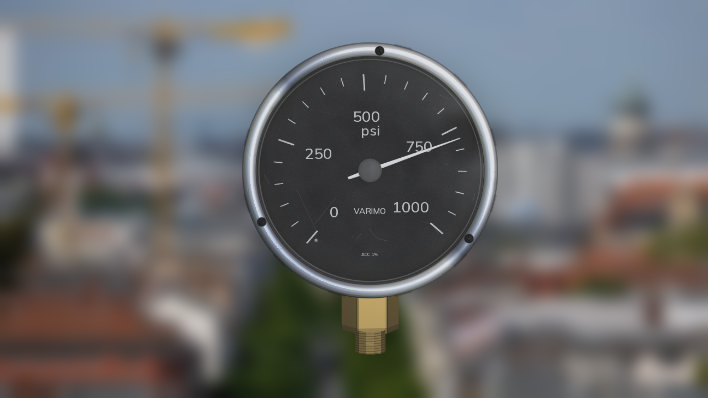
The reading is 775; psi
